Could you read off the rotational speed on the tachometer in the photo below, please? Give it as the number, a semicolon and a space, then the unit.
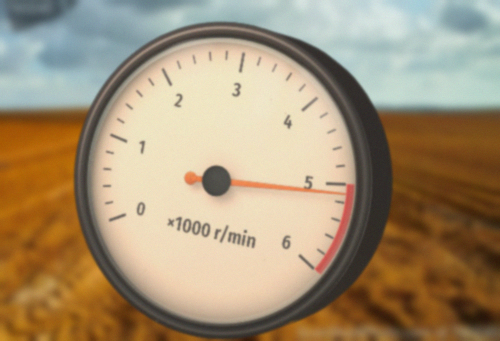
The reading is 5100; rpm
